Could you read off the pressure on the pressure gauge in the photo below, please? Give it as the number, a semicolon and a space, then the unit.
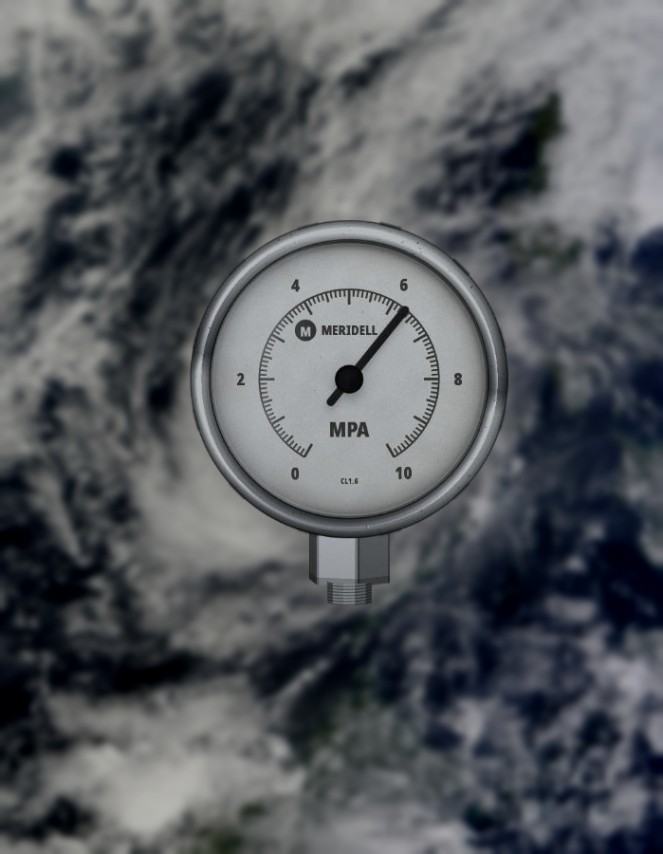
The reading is 6.3; MPa
